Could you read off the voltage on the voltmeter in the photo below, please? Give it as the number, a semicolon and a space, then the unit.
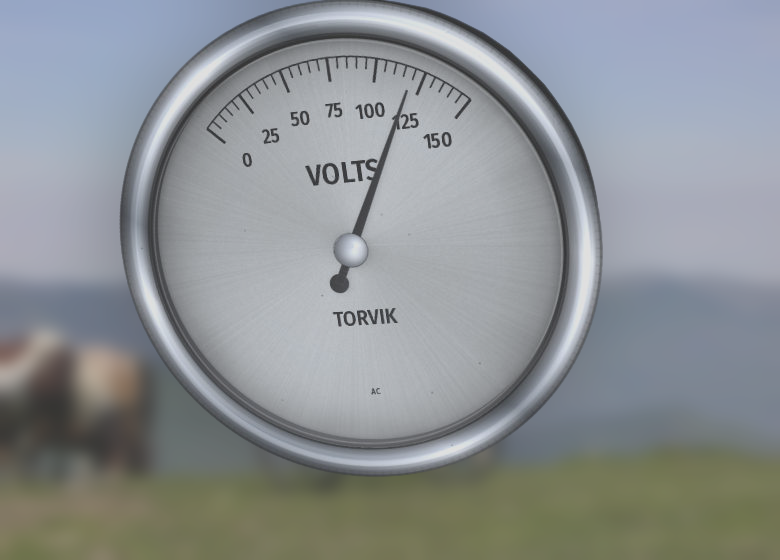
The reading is 120; V
